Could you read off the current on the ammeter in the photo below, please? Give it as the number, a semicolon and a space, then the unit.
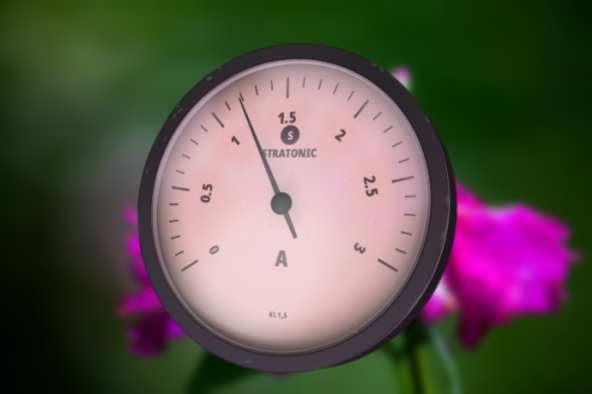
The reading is 1.2; A
